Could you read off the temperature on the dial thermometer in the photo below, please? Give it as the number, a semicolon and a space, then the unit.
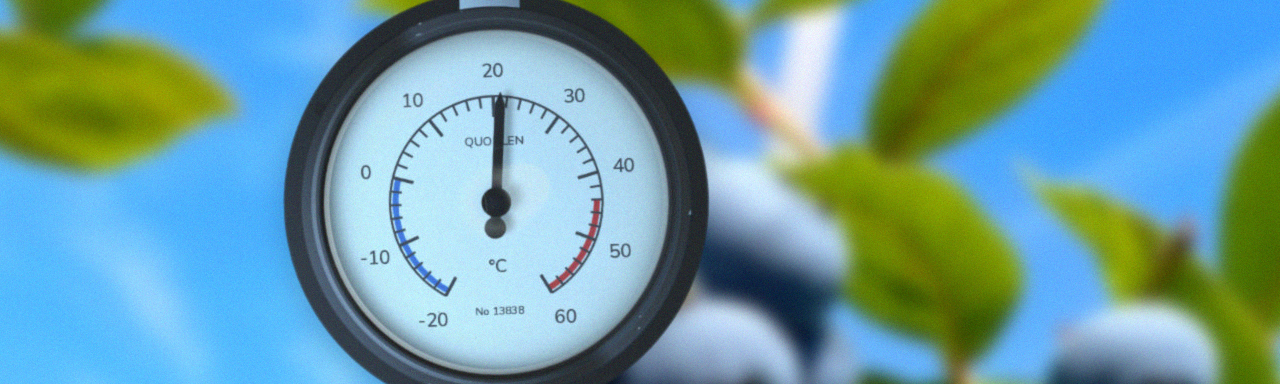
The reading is 21; °C
